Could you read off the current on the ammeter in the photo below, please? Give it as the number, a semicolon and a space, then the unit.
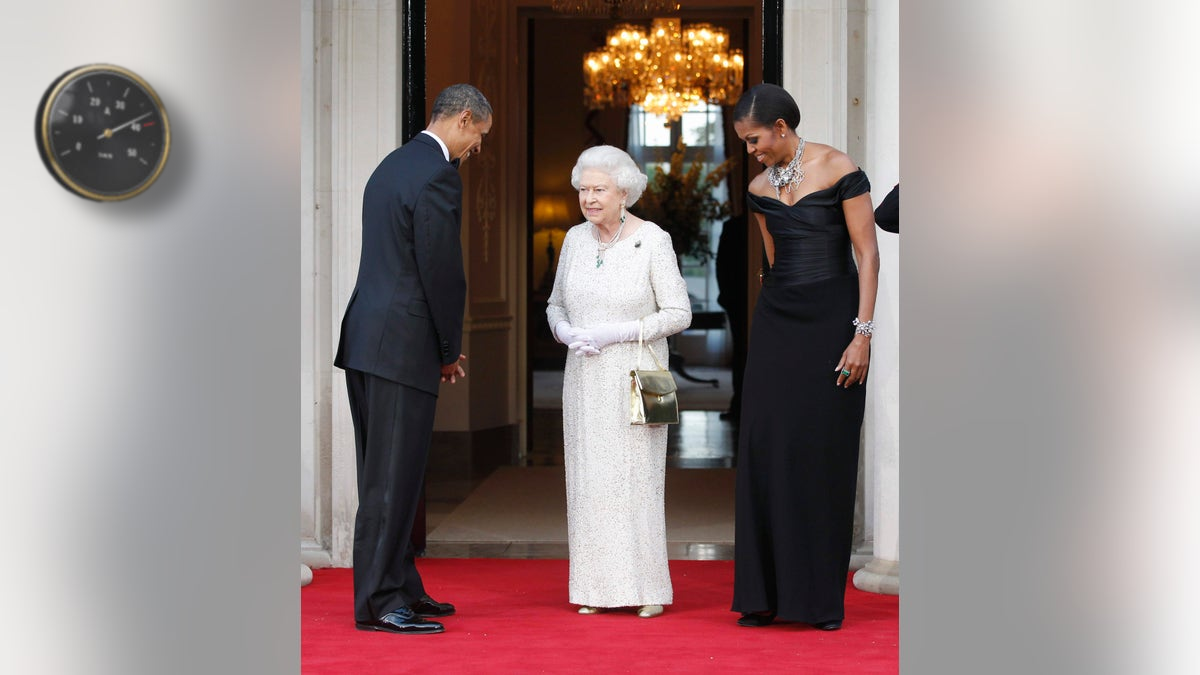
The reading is 37.5; A
